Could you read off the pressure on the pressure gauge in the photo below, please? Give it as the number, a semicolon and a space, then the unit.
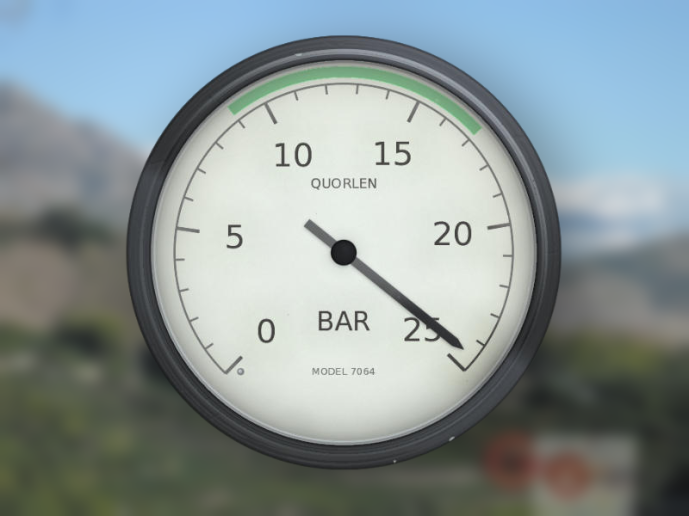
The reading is 24.5; bar
